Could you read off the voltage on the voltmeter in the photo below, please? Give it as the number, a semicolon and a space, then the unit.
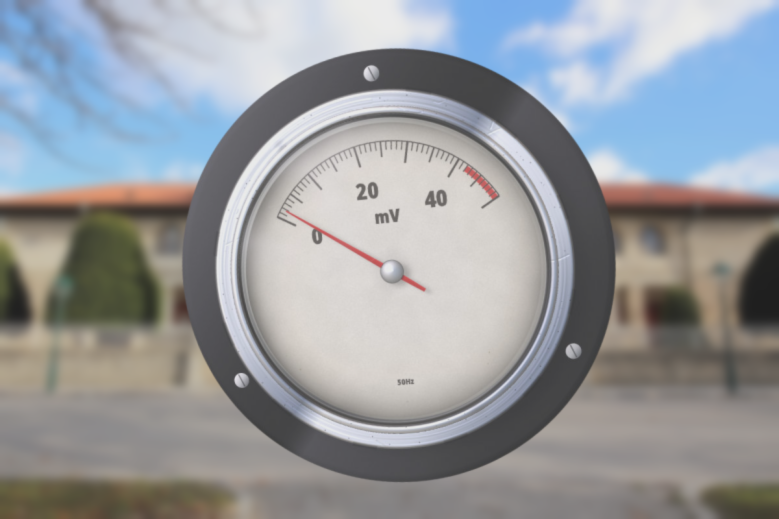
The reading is 2; mV
